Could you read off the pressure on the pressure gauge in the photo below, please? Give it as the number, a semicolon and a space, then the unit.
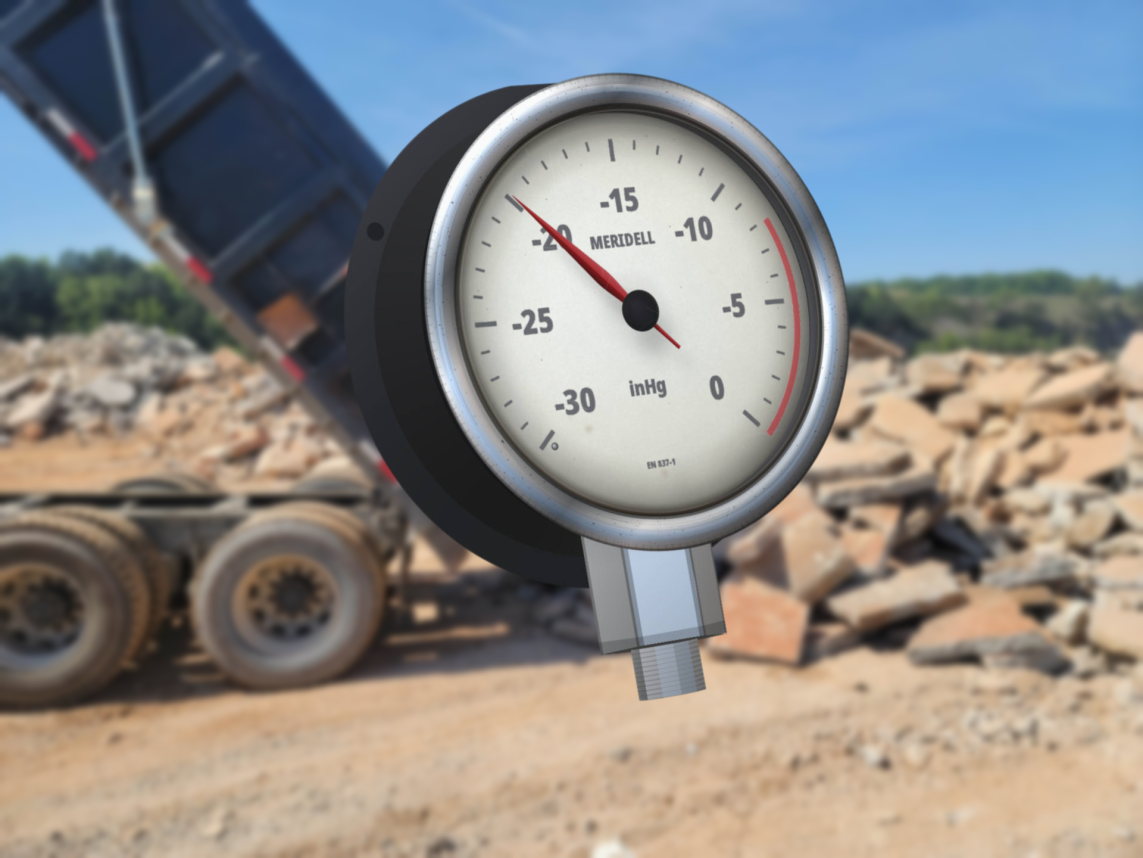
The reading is -20; inHg
